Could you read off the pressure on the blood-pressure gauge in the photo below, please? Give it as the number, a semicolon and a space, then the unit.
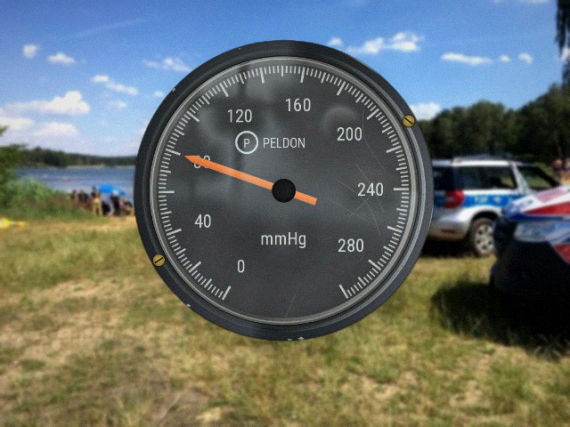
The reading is 80; mmHg
